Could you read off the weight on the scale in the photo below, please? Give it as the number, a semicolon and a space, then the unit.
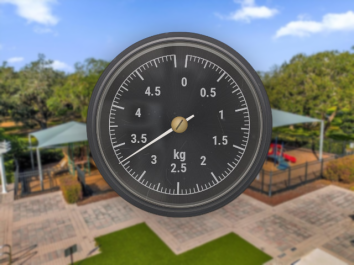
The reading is 3.3; kg
